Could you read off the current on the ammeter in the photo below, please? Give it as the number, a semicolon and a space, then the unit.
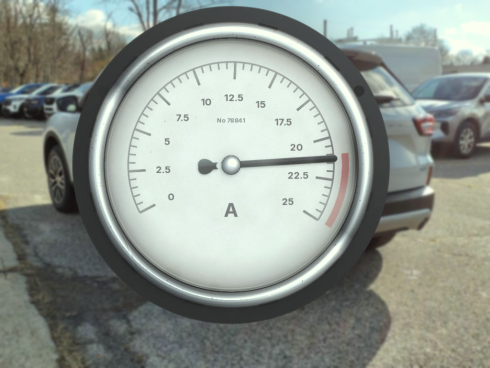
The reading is 21.25; A
